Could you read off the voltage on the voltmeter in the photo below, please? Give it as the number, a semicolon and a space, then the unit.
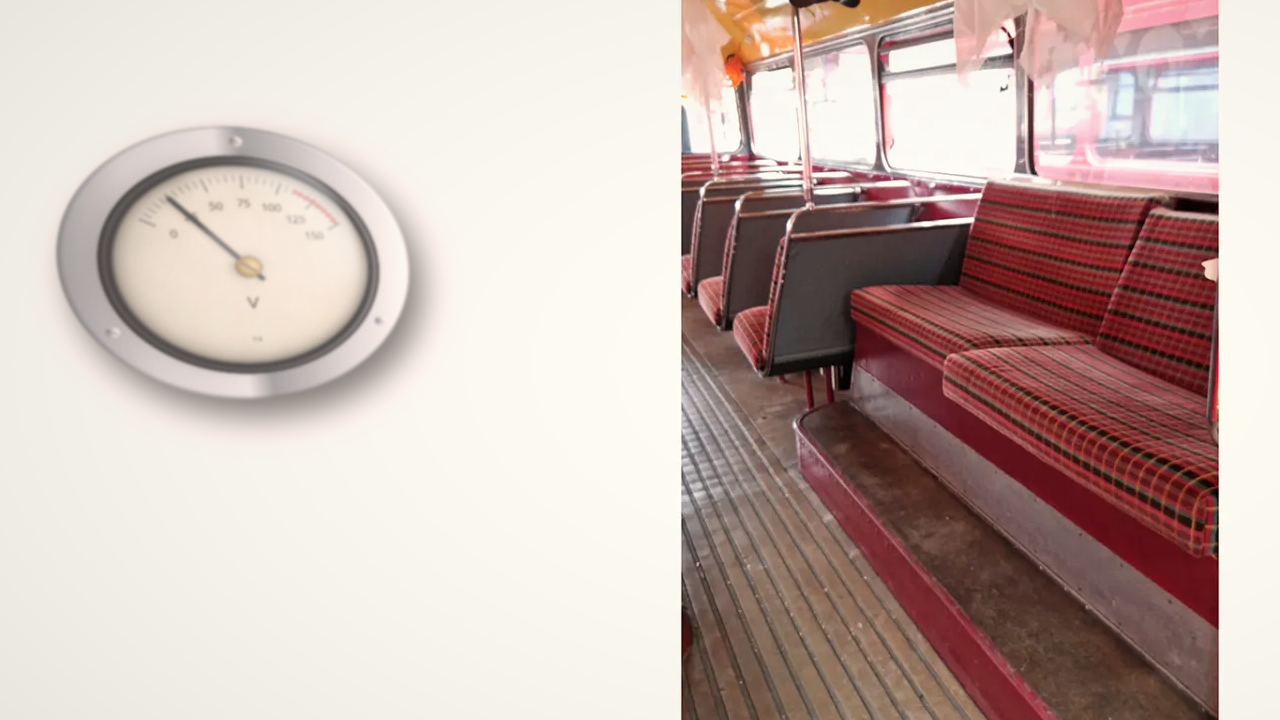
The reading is 25; V
